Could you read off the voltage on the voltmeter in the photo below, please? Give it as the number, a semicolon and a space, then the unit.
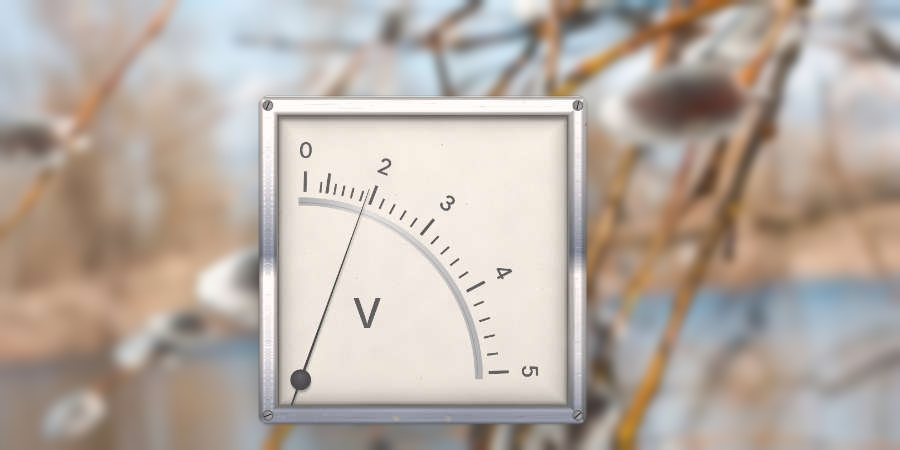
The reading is 1.9; V
